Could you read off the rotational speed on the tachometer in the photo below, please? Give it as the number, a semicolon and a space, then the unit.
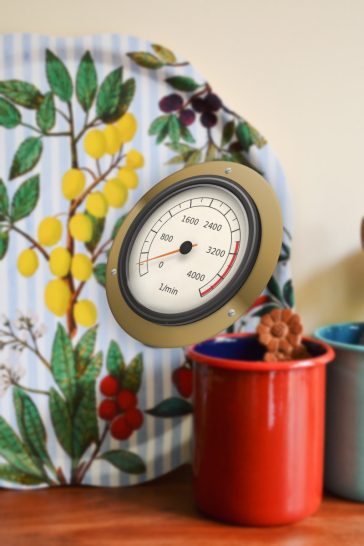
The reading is 200; rpm
